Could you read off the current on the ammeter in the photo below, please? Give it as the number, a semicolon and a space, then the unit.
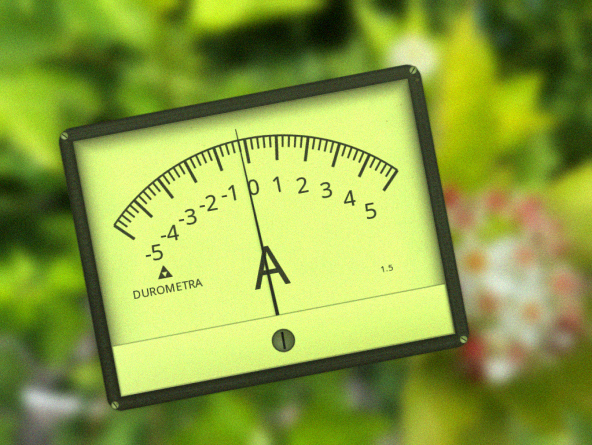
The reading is -0.2; A
